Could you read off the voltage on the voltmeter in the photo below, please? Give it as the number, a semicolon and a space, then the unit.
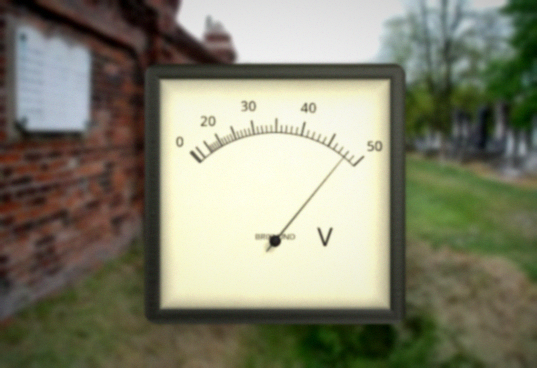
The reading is 48; V
